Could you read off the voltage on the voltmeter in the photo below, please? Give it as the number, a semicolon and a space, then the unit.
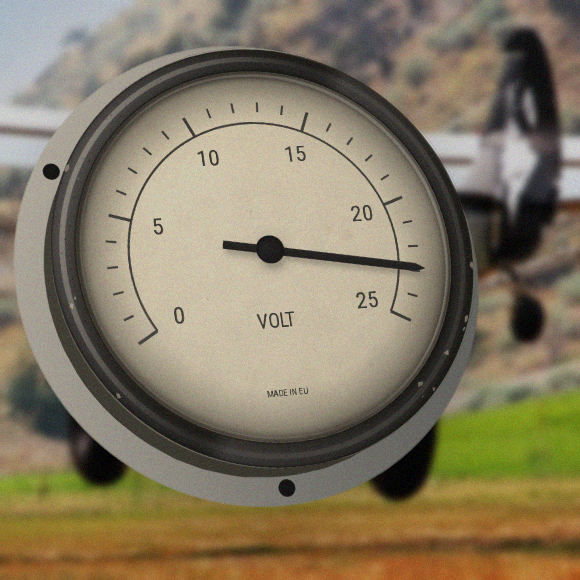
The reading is 23; V
